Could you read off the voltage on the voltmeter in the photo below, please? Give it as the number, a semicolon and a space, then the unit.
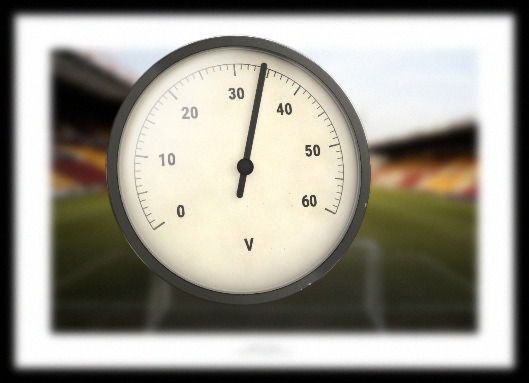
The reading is 34; V
